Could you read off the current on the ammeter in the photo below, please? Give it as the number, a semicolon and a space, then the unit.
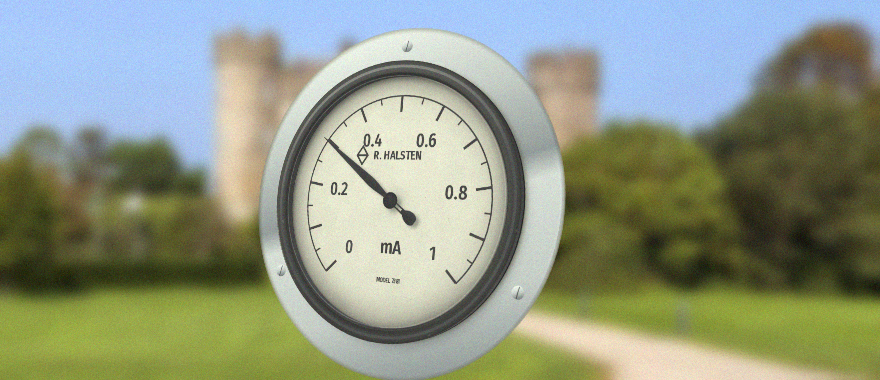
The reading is 0.3; mA
